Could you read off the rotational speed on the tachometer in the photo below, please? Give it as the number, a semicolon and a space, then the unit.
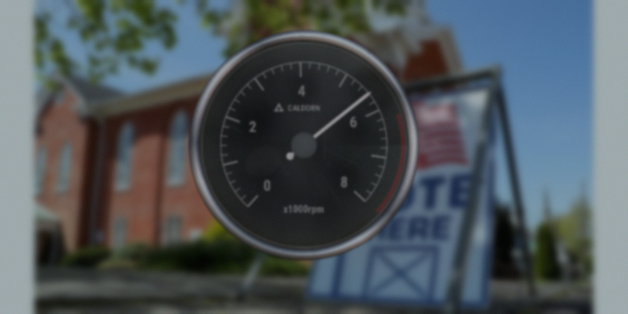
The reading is 5600; rpm
